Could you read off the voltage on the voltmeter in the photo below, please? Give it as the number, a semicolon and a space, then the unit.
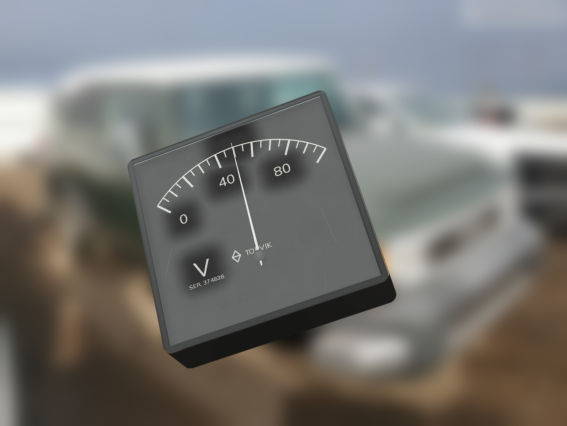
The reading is 50; V
